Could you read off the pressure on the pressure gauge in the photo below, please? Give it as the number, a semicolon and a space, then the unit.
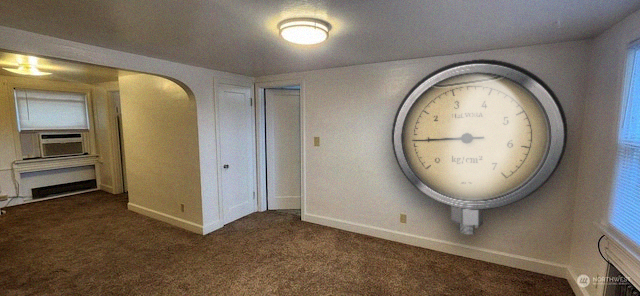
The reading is 1; kg/cm²
